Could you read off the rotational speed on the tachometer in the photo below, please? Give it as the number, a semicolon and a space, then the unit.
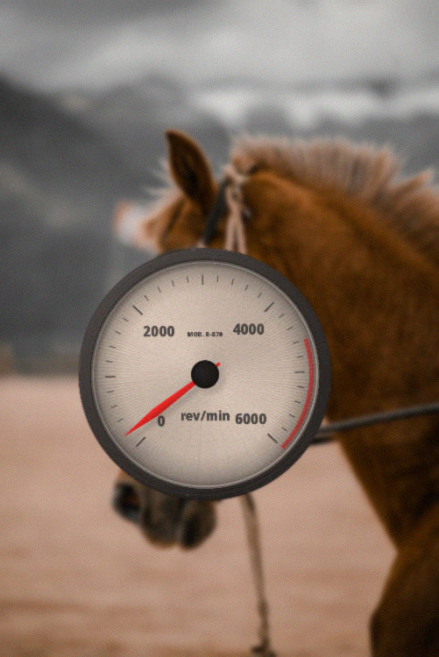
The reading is 200; rpm
